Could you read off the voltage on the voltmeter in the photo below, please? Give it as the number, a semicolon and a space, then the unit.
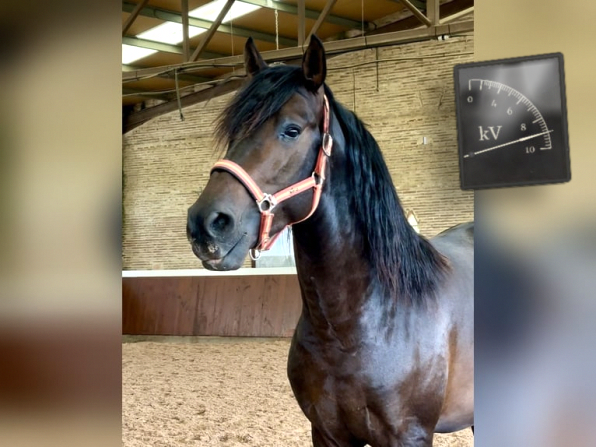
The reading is 9; kV
